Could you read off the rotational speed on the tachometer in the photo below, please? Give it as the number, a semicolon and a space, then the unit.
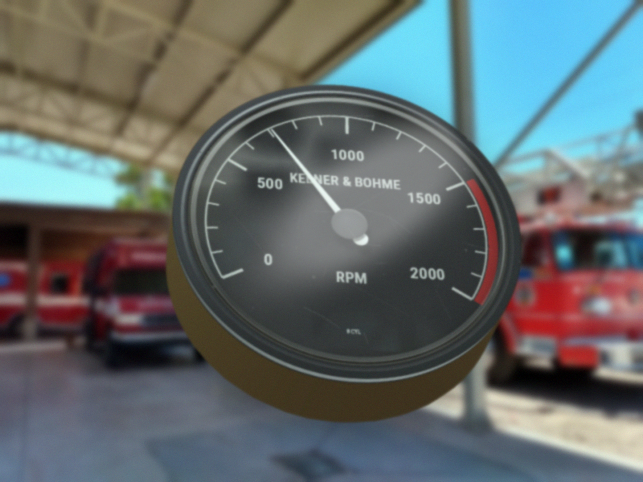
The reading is 700; rpm
